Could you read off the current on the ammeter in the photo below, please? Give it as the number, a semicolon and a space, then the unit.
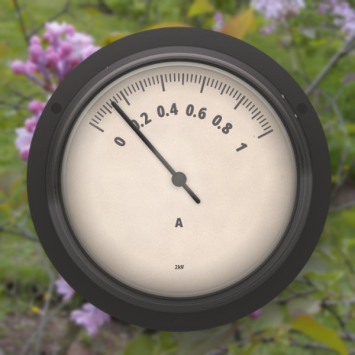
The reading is 0.14; A
